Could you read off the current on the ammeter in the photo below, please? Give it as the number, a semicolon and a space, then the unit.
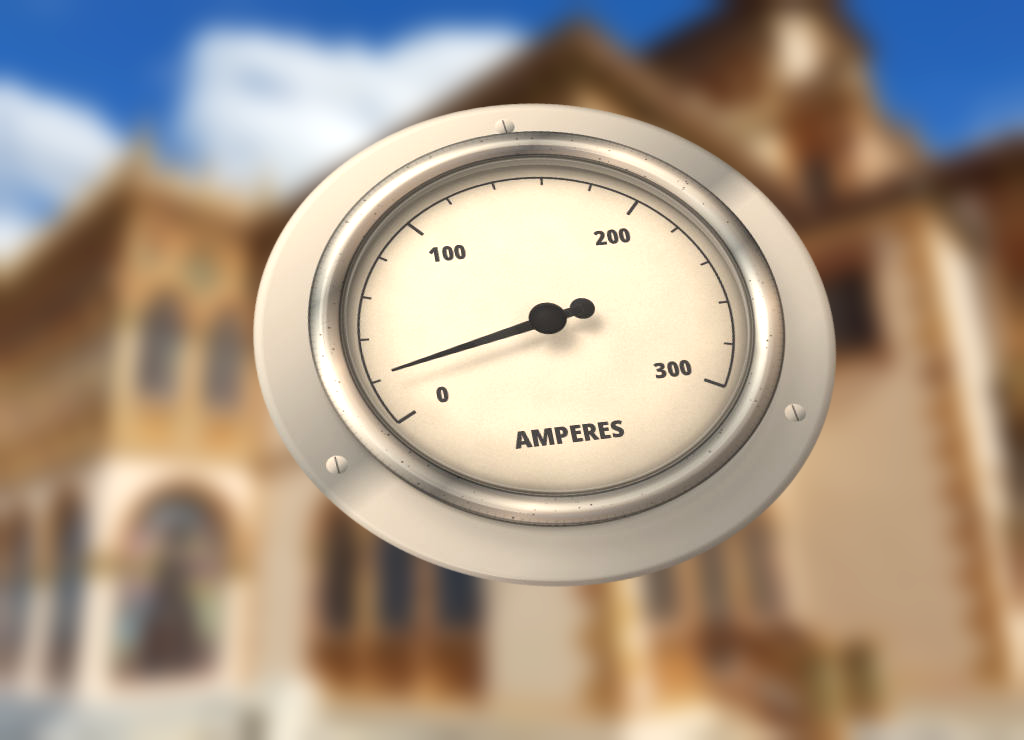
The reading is 20; A
